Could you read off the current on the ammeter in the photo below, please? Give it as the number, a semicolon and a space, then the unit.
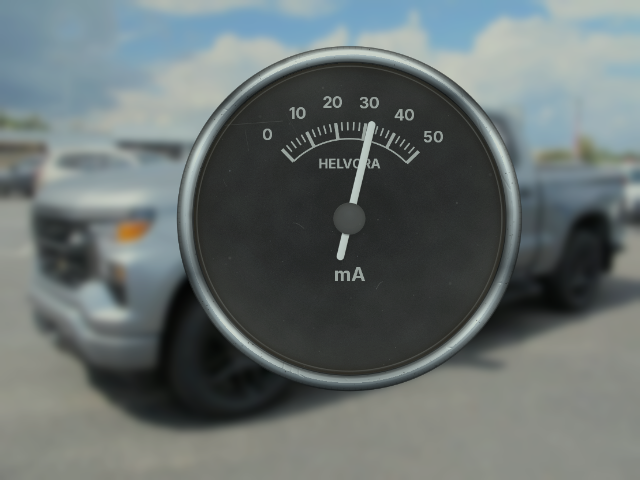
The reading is 32; mA
